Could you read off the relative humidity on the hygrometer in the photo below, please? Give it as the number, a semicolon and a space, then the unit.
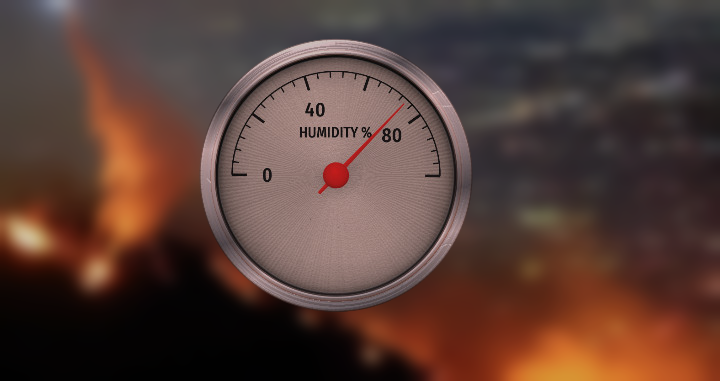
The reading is 74; %
